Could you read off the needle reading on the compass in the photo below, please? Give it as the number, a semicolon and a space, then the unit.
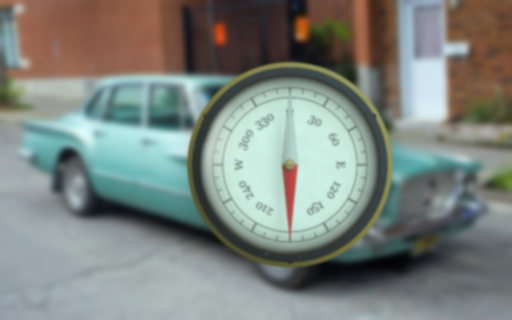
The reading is 180; °
